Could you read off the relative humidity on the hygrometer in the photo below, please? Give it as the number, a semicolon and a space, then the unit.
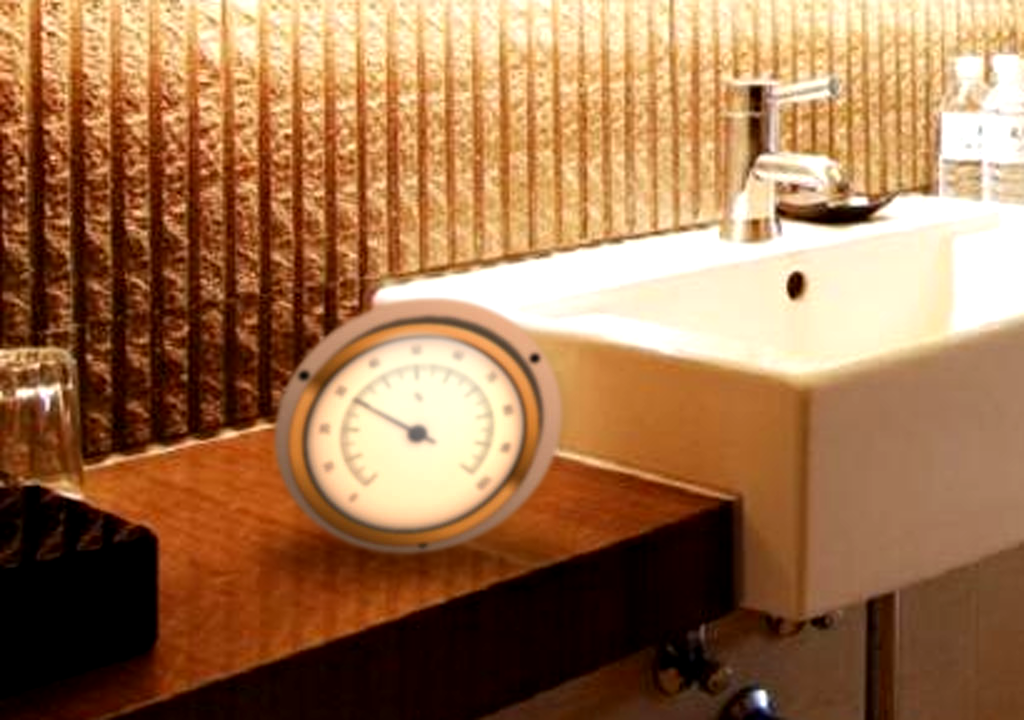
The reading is 30; %
